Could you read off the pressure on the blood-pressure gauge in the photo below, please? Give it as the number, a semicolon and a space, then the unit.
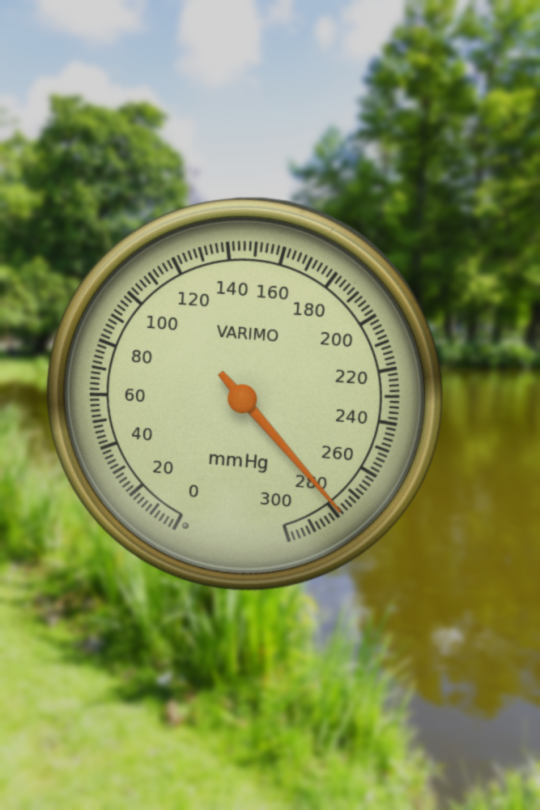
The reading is 278; mmHg
